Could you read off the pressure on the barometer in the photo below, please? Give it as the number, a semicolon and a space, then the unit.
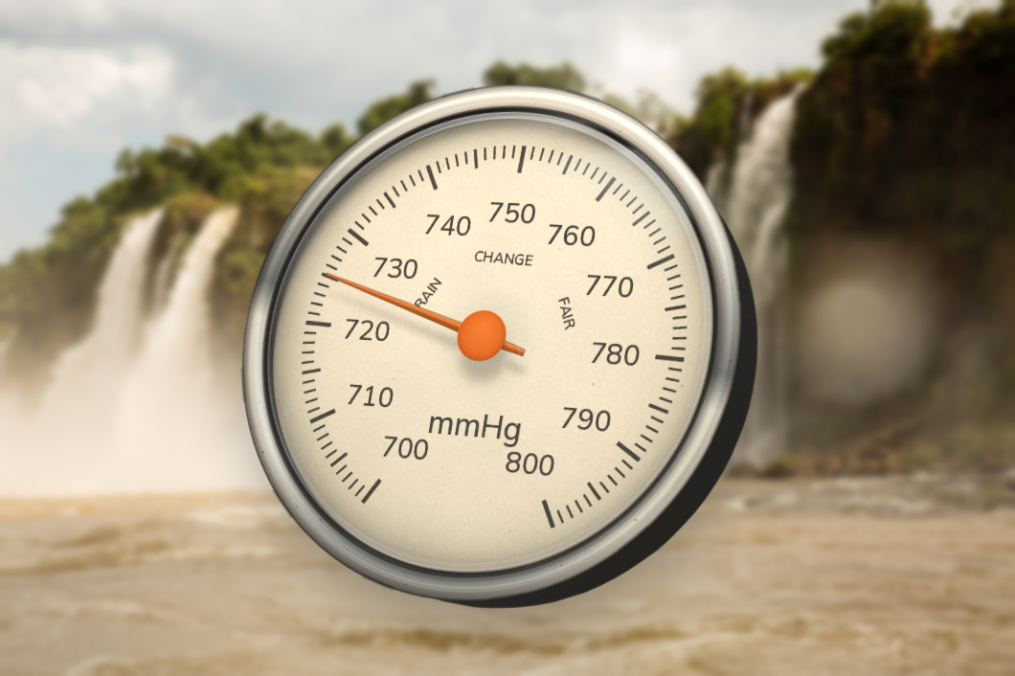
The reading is 725; mmHg
